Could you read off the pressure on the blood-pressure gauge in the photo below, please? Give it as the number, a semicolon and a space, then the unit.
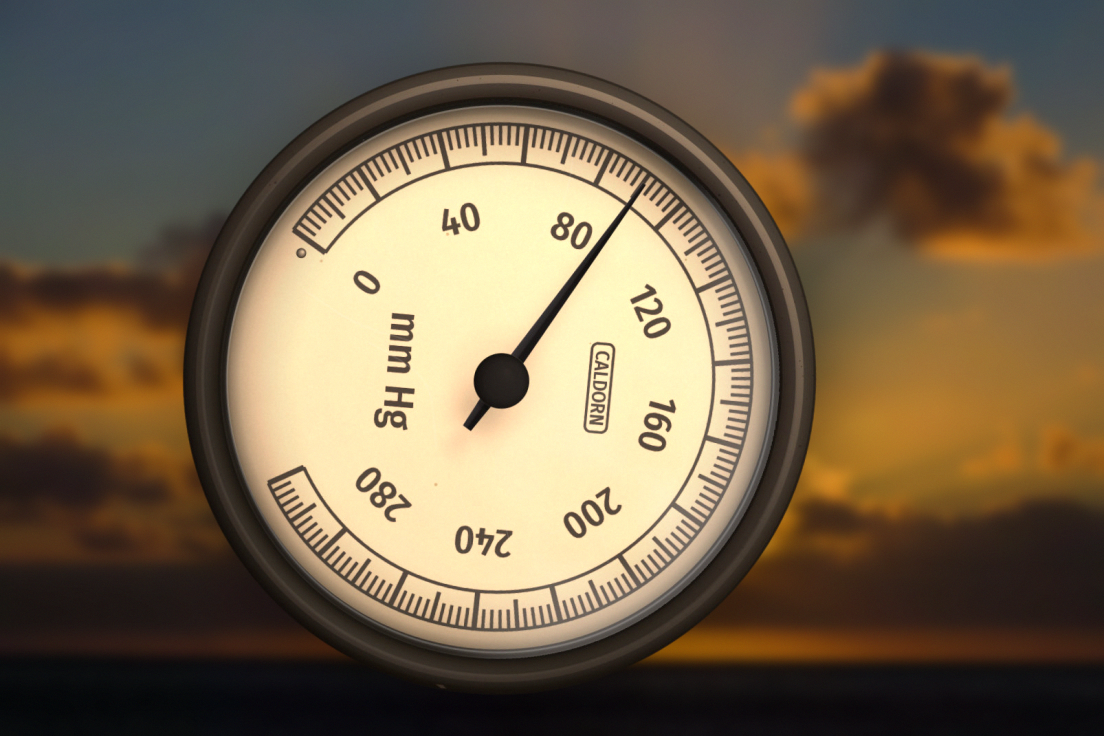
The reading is 90; mmHg
